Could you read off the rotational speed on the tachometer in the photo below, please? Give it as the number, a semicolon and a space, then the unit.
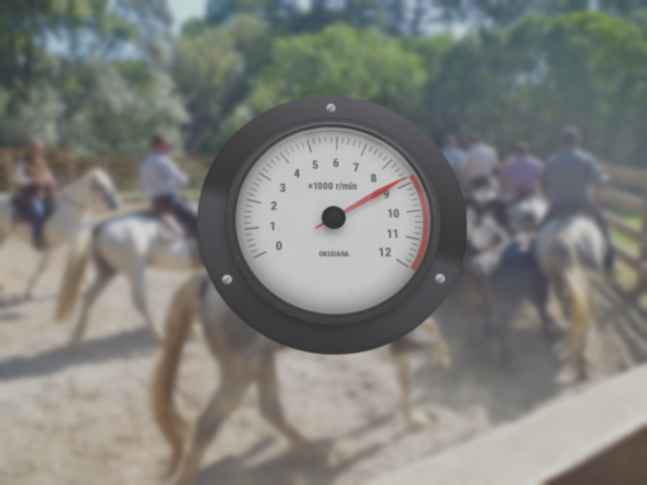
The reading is 8800; rpm
